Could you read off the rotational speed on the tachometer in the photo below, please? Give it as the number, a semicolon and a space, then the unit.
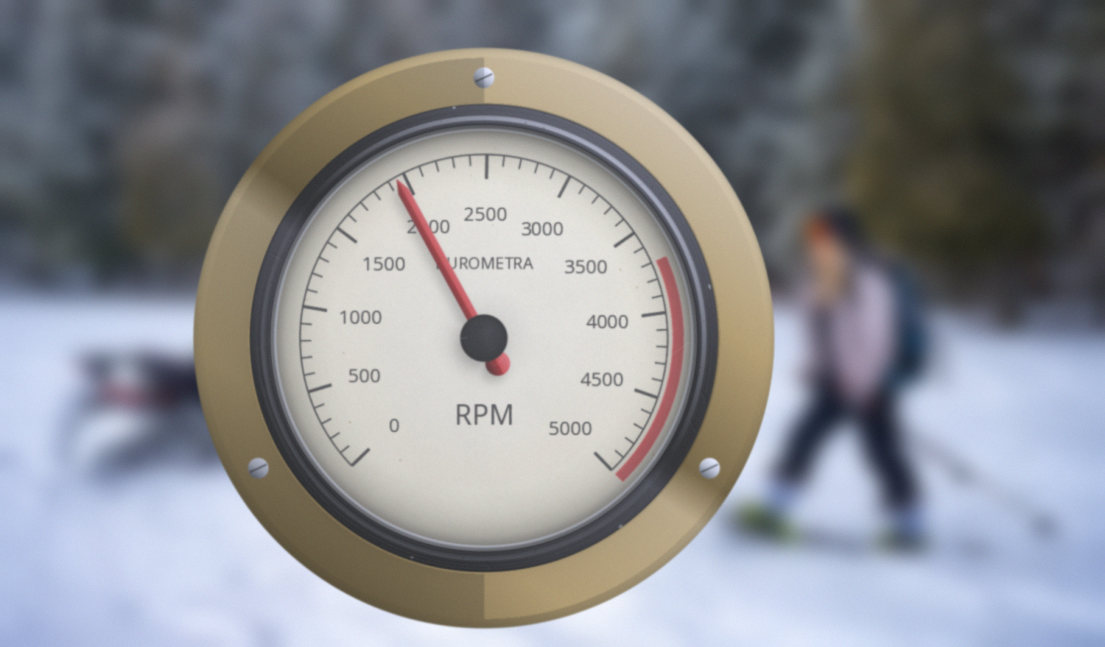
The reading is 1950; rpm
